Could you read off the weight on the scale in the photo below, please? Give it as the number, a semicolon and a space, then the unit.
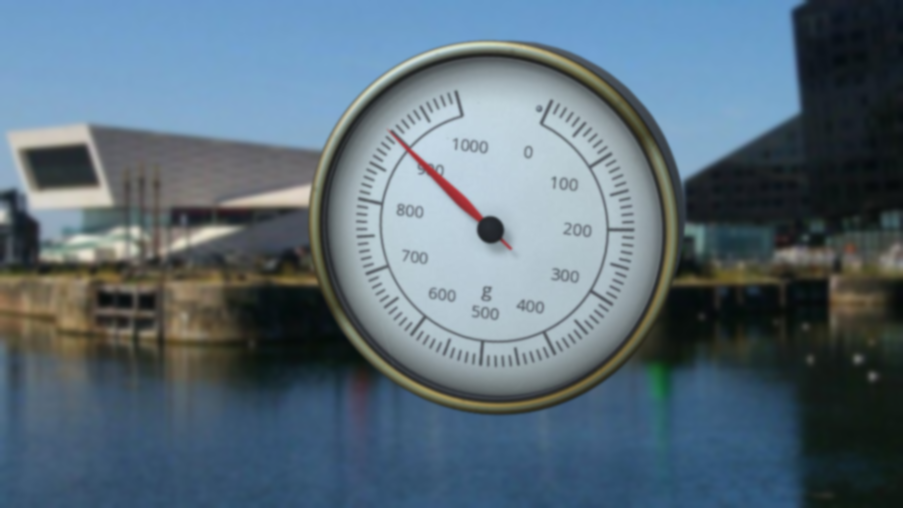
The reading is 900; g
